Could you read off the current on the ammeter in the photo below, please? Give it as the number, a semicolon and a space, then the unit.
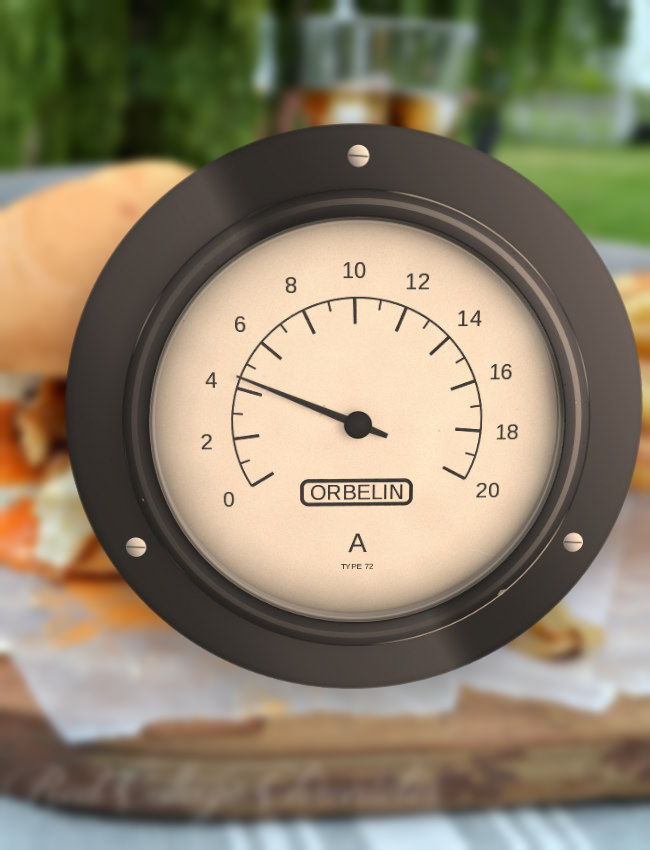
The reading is 4.5; A
